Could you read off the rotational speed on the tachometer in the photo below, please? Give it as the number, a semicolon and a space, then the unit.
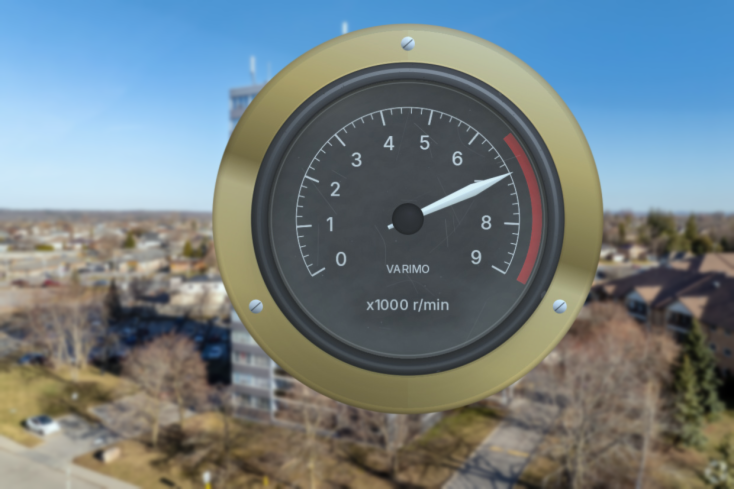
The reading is 7000; rpm
